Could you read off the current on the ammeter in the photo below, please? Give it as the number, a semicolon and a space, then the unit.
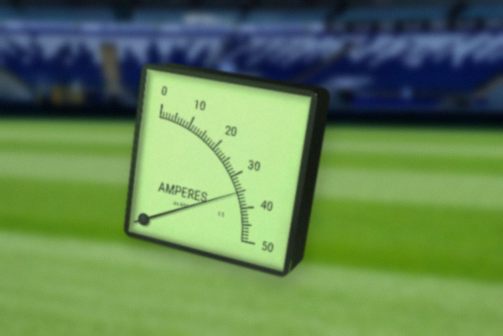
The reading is 35; A
